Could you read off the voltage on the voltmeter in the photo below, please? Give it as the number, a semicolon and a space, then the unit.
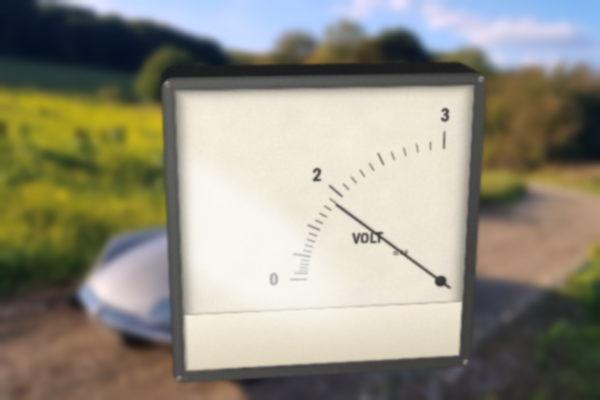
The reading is 1.9; V
